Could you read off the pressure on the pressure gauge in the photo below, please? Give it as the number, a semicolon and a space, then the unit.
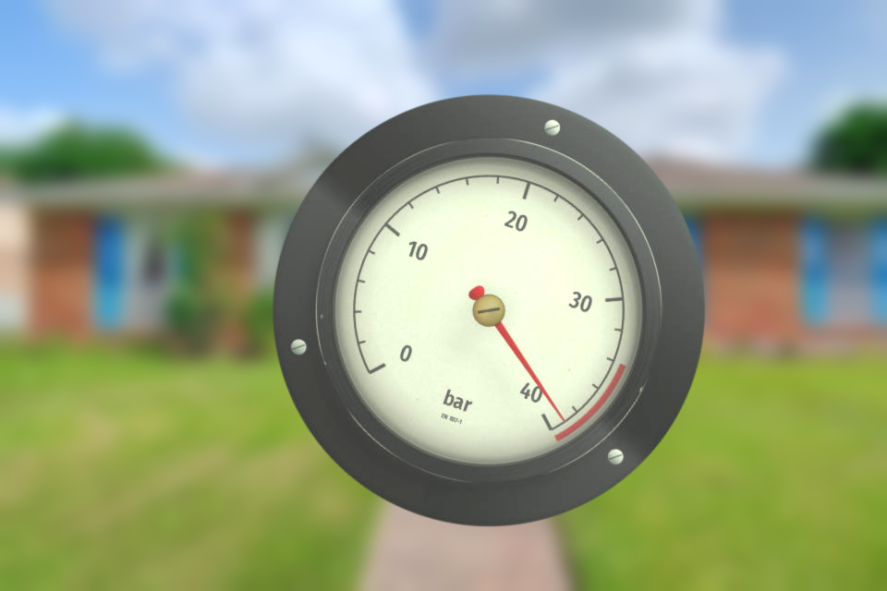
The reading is 39; bar
